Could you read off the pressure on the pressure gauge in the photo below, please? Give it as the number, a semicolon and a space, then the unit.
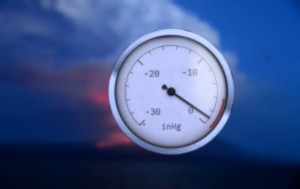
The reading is -1; inHg
